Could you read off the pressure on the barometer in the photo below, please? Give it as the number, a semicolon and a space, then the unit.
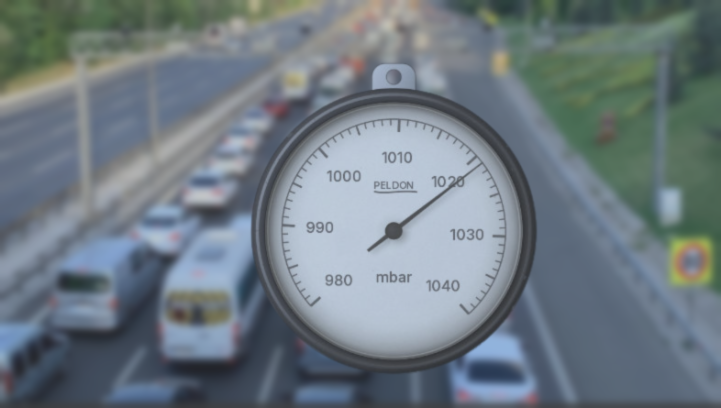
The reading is 1021; mbar
